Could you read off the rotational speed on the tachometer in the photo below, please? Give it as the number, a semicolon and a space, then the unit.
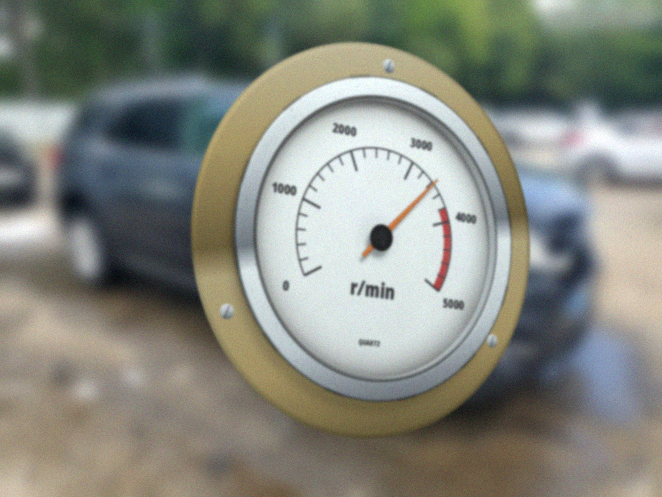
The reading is 3400; rpm
